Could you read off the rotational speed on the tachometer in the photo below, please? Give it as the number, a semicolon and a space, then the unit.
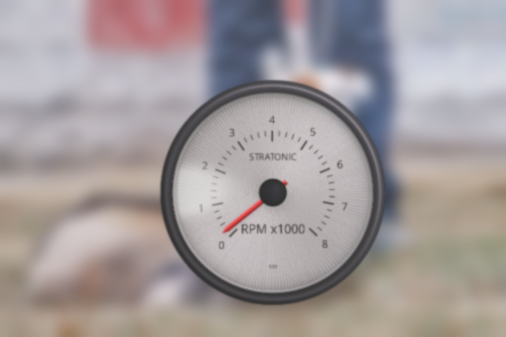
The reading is 200; rpm
